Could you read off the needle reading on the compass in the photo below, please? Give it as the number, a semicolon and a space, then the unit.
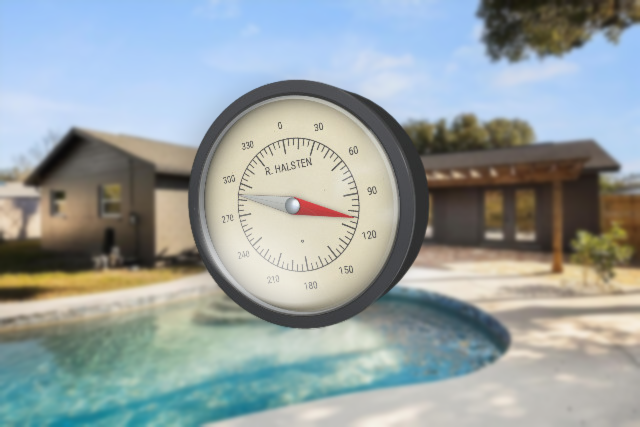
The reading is 110; °
